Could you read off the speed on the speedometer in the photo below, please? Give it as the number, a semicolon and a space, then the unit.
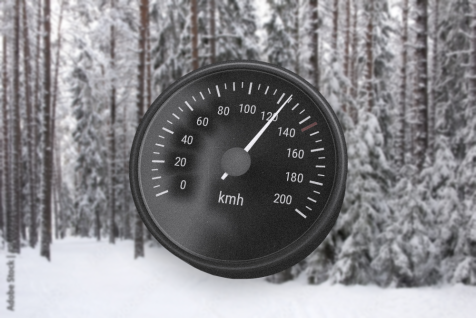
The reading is 125; km/h
